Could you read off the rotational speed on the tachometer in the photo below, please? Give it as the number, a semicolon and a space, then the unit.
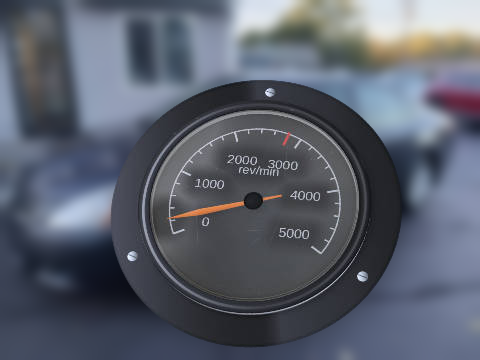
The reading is 200; rpm
